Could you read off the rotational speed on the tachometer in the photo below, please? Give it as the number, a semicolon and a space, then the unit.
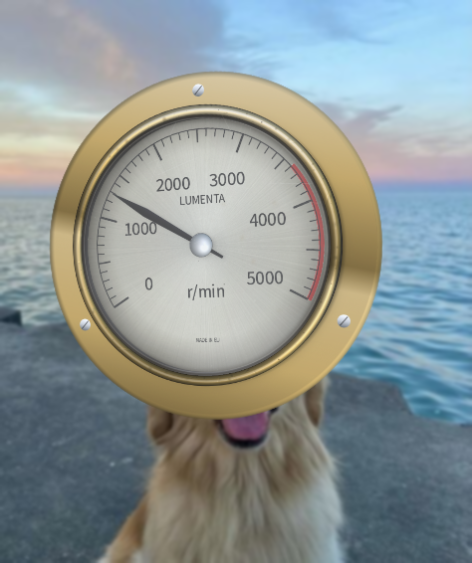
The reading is 1300; rpm
